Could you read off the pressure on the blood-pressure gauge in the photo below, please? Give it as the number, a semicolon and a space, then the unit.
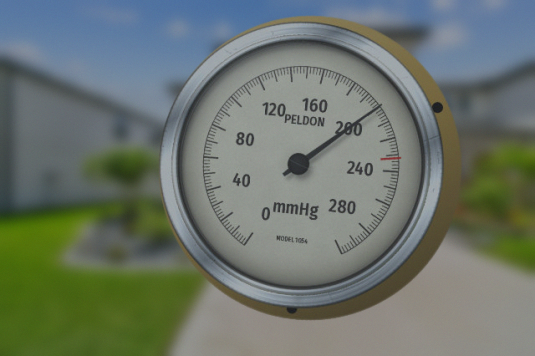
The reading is 200; mmHg
